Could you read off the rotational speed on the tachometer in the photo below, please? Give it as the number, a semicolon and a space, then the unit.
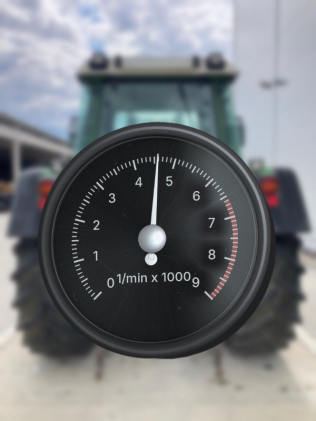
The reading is 4600; rpm
